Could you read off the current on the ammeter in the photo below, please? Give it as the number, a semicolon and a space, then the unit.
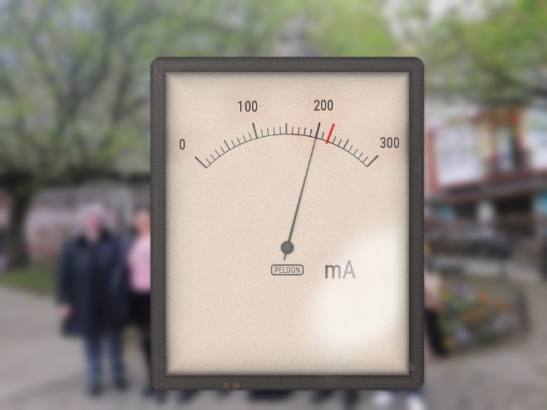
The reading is 200; mA
